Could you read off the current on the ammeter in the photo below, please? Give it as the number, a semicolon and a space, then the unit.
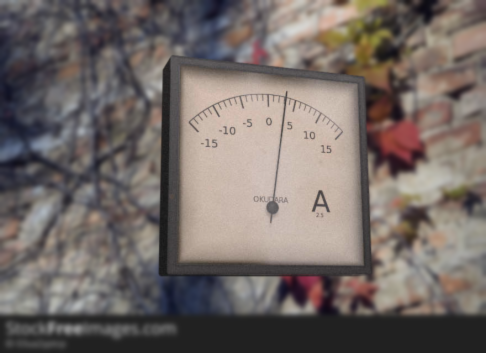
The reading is 3; A
